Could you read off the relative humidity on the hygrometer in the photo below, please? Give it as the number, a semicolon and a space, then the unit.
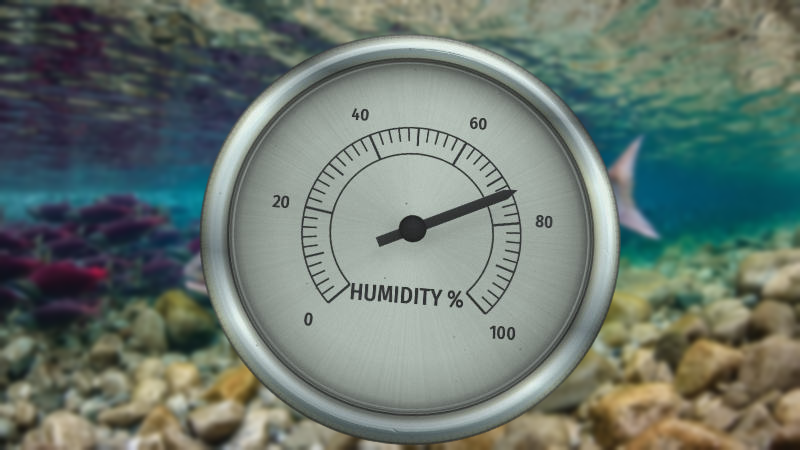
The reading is 74; %
